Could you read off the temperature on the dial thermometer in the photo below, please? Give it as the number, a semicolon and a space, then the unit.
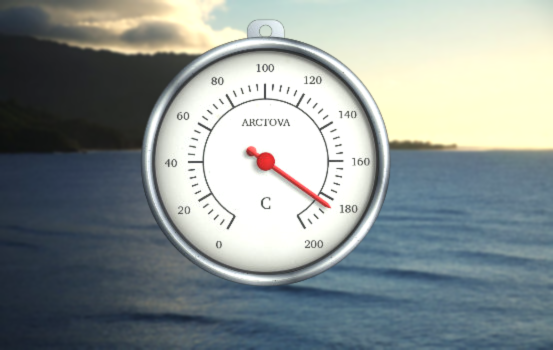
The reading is 184; °C
